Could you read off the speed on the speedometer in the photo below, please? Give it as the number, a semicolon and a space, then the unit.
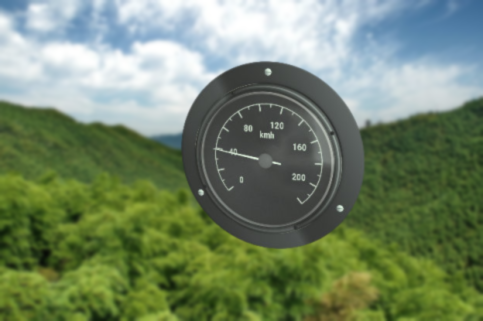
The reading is 40; km/h
